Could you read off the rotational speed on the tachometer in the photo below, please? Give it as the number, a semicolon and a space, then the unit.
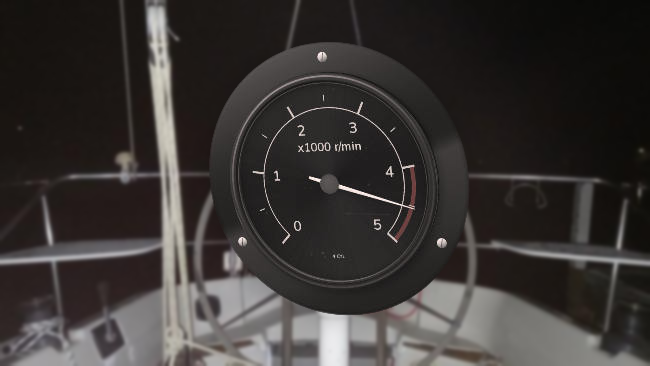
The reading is 4500; rpm
